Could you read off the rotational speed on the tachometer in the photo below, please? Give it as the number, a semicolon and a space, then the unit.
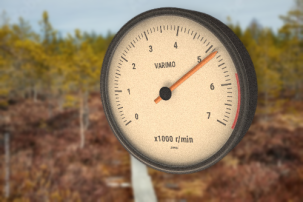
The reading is 5200; rpm
